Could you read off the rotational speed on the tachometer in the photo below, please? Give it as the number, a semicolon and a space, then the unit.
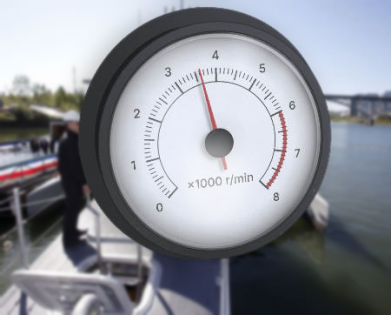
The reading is 3600; rpm
